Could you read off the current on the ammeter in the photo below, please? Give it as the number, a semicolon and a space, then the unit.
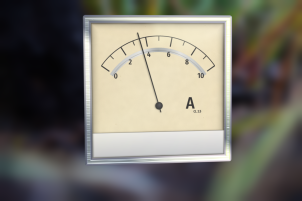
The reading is 3.5; A
